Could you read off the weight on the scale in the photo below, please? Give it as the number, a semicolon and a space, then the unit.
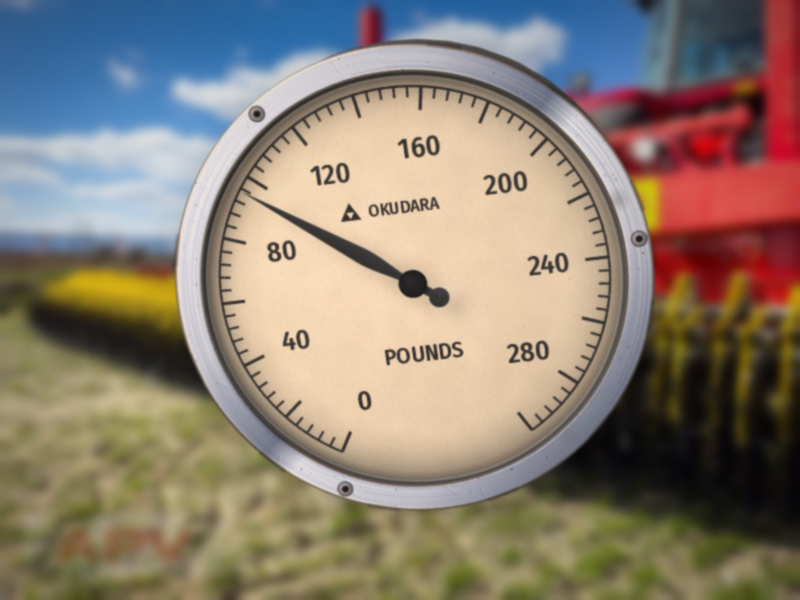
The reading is 96; lb
